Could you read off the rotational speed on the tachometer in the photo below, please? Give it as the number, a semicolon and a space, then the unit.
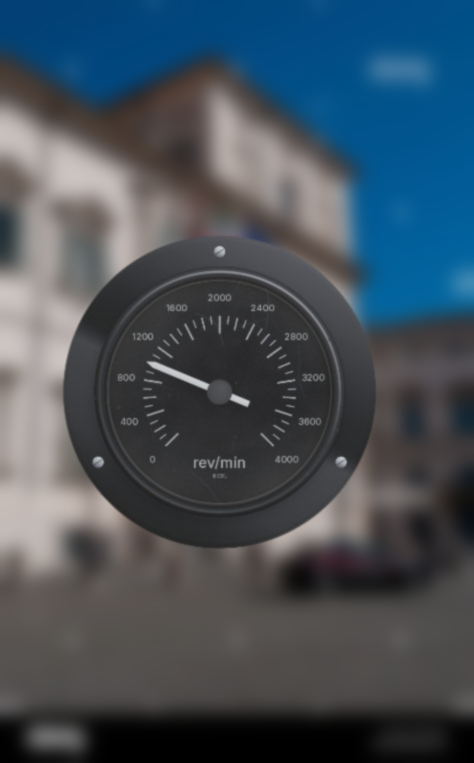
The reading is 1000; rpm
